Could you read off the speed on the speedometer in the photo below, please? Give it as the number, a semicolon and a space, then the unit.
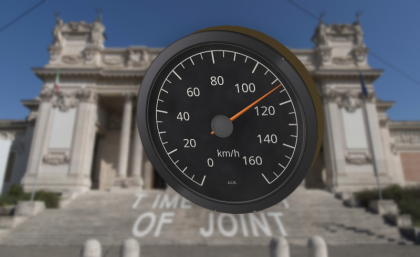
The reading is 112.5; km/h
